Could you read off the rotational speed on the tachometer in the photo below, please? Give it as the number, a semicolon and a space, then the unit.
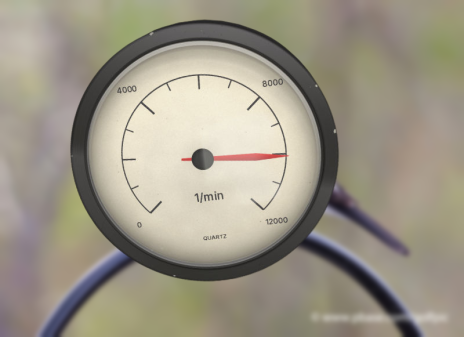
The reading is 10000; rpm
